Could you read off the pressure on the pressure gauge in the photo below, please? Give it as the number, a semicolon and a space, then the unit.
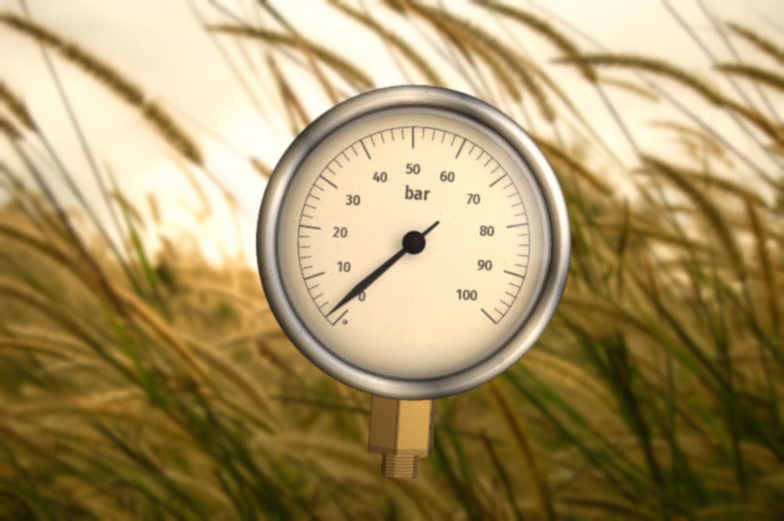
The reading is 2; bar
